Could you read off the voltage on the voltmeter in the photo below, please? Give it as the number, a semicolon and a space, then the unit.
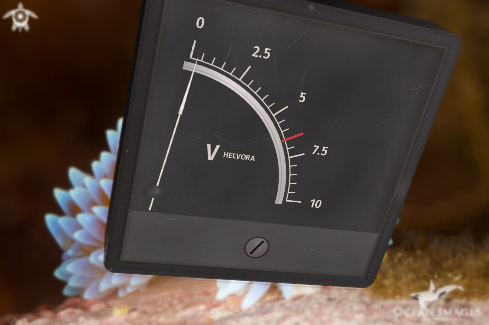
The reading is 0.25; V
